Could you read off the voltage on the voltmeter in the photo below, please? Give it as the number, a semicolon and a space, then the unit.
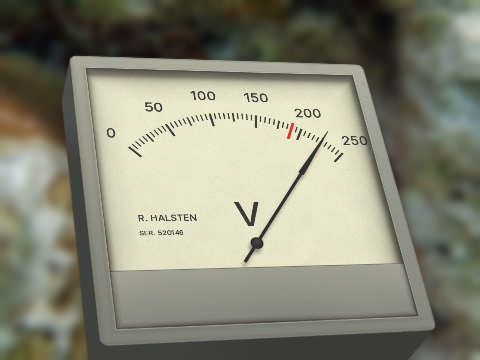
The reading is 225; V
